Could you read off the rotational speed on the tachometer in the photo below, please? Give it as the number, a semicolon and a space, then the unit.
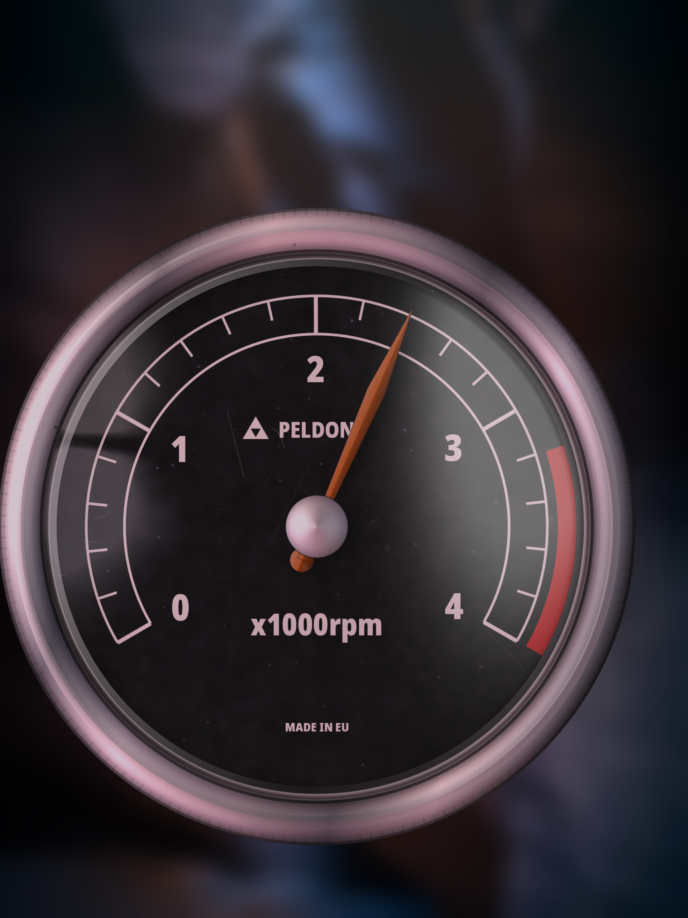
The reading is 2400; rpm
